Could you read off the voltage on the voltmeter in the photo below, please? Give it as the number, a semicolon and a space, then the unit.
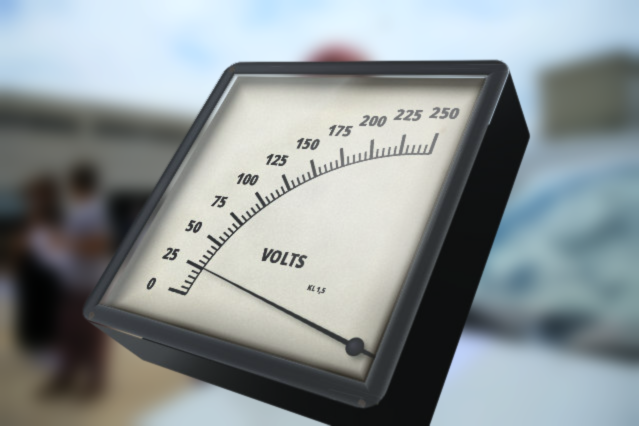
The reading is 25; V
